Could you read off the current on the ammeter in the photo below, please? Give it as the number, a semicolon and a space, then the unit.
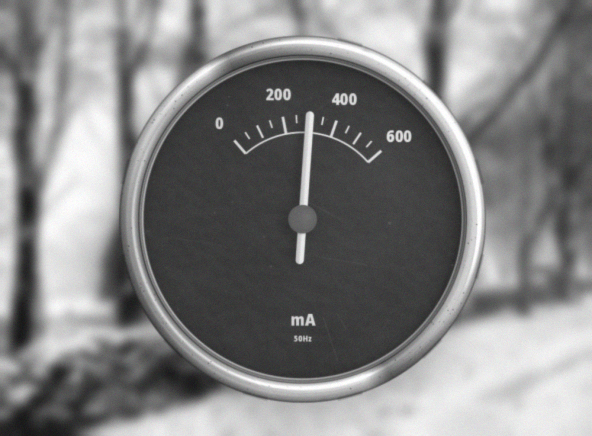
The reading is 300; mA
